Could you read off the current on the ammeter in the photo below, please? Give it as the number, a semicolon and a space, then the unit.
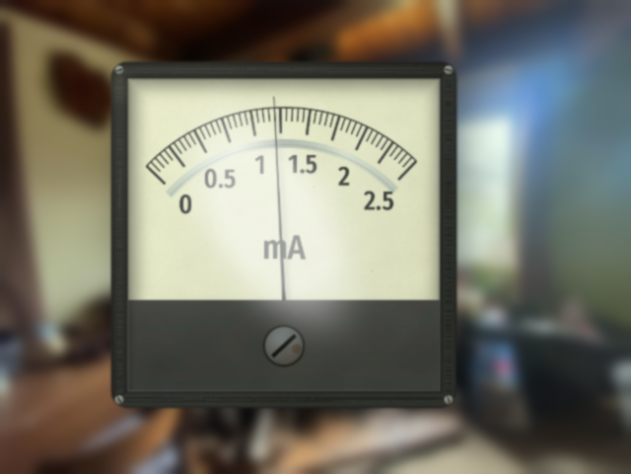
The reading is 1.2; mA
